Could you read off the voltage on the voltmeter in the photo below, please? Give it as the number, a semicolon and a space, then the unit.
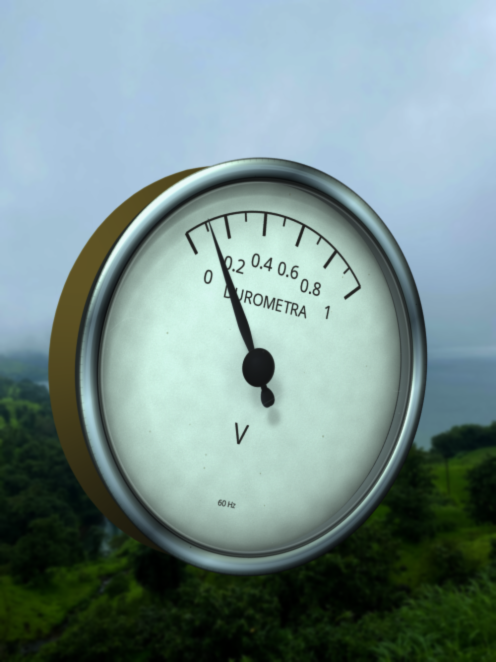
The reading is 0.1; V
